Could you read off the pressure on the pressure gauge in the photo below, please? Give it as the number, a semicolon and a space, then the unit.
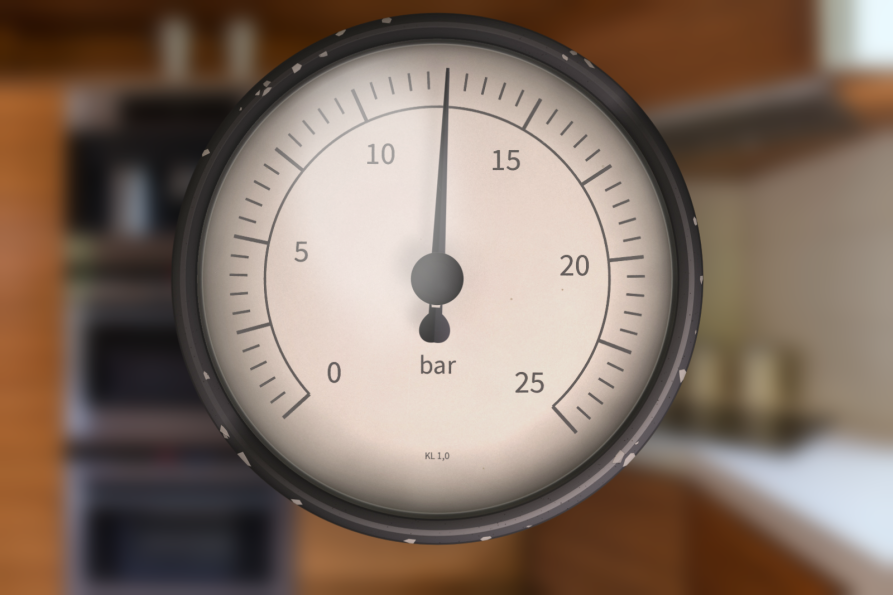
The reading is 12.5; bar
